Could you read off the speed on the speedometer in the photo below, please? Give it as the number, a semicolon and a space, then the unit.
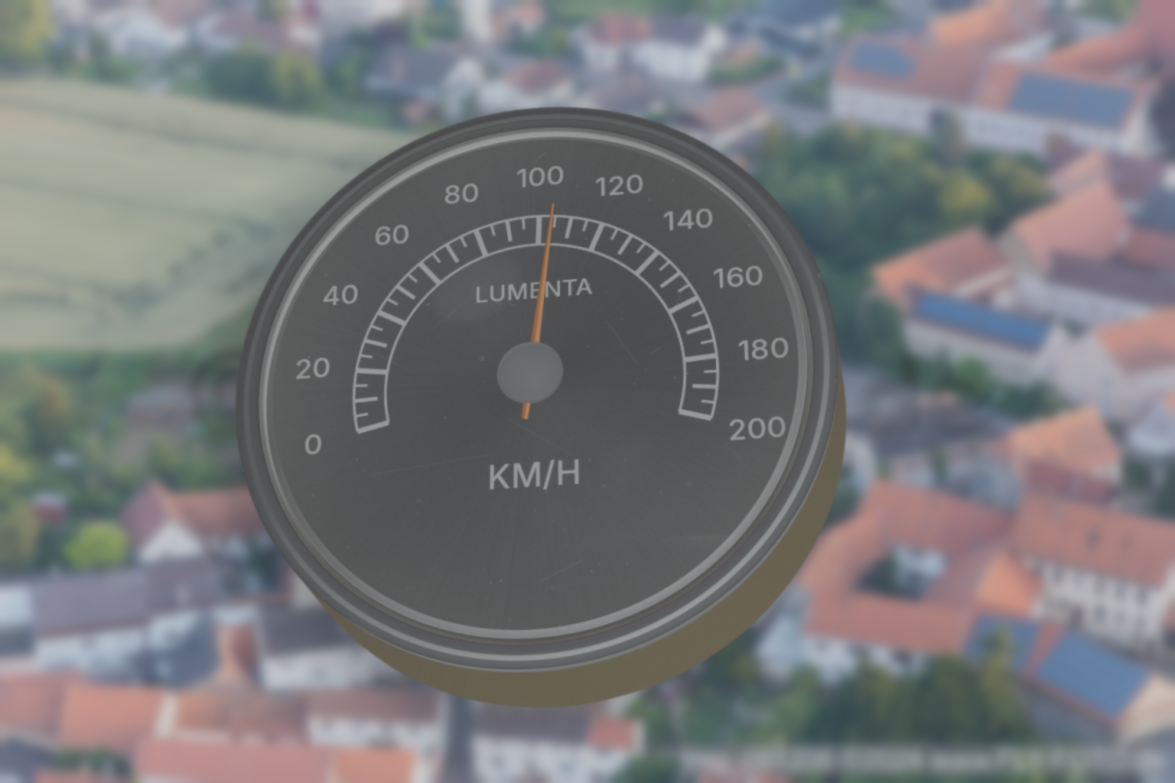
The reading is 105; km/h
